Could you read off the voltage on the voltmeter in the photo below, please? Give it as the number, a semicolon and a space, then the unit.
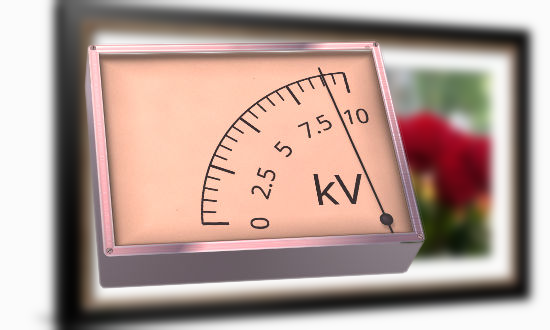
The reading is 9; kV
